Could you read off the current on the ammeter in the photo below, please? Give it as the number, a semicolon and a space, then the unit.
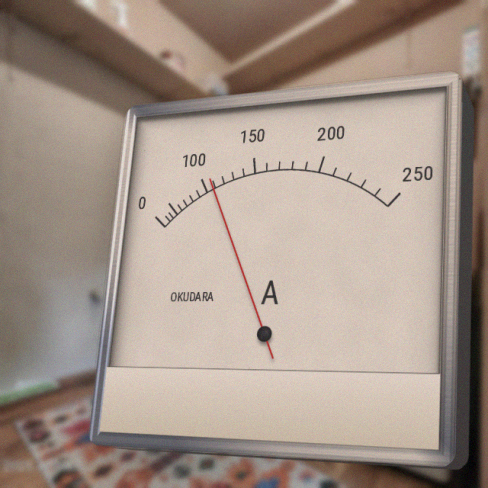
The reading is 110; A
